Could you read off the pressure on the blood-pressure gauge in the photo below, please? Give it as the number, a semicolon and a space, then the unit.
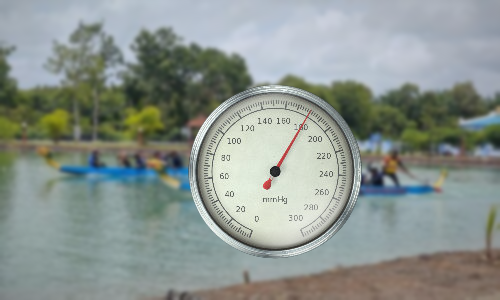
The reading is 180; mmHg
